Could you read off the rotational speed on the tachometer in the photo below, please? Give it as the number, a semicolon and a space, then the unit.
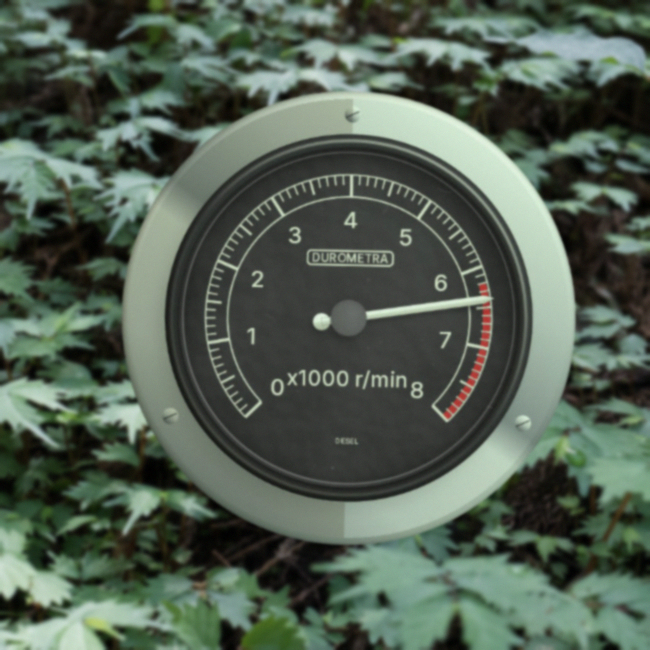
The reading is 6400; rpm
